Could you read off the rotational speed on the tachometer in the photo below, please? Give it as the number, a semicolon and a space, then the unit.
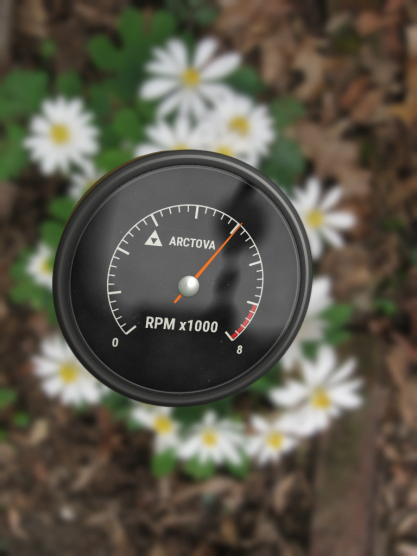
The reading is 5000; rpm
